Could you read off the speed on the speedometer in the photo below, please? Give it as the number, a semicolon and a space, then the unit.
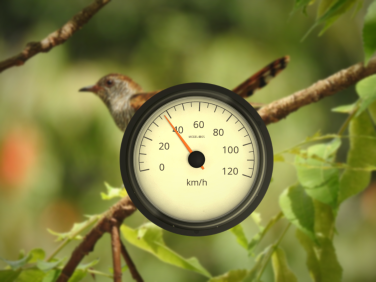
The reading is 37.5; km/h
